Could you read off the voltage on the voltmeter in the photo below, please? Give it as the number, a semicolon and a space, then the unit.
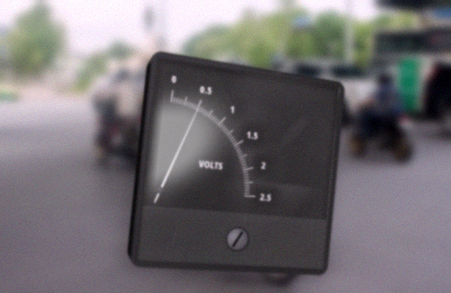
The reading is 0.5; V
